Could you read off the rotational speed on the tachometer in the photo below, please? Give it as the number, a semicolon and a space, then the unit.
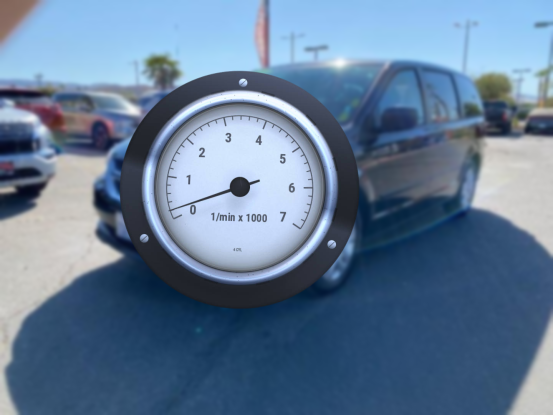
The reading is 200; rpm
